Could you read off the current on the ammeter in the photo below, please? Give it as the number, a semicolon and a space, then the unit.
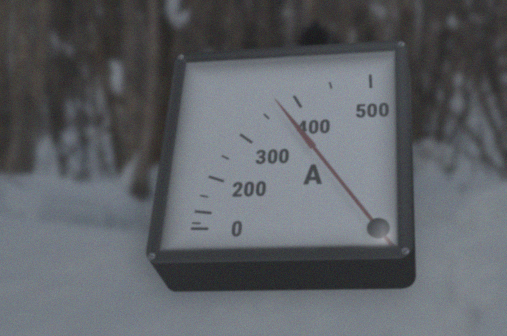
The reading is 375; A
